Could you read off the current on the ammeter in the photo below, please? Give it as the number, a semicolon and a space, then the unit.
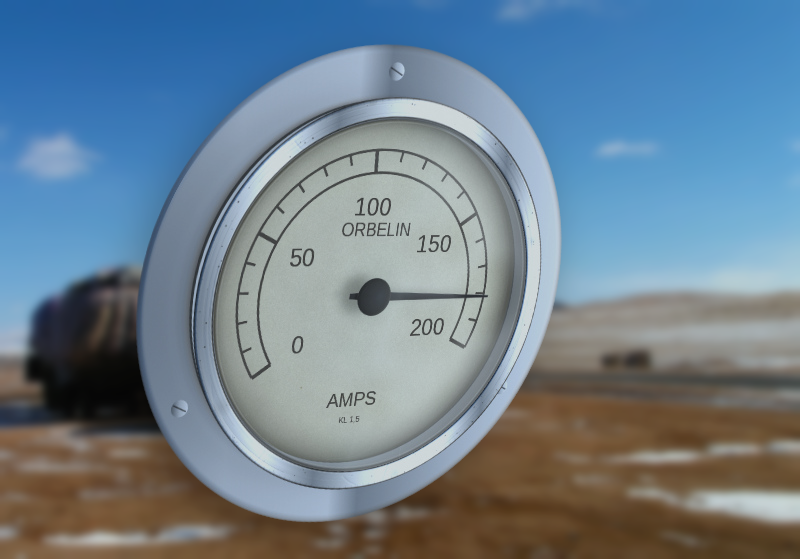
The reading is 180; A
